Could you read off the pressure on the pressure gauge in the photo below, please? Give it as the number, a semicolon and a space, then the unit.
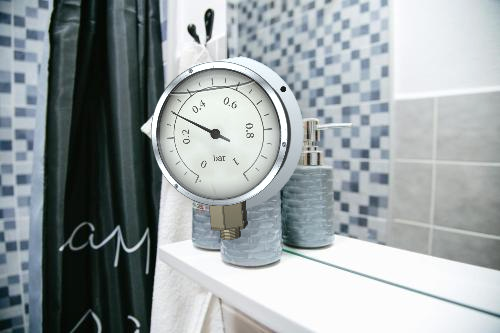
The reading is 0.3; bar
